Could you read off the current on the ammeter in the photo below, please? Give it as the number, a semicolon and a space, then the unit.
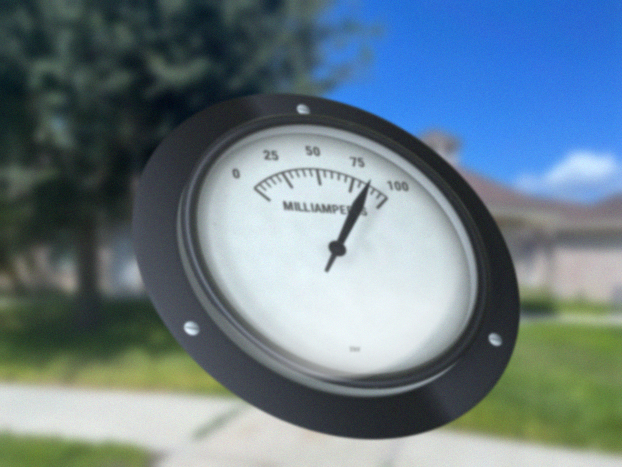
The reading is 85; mA
